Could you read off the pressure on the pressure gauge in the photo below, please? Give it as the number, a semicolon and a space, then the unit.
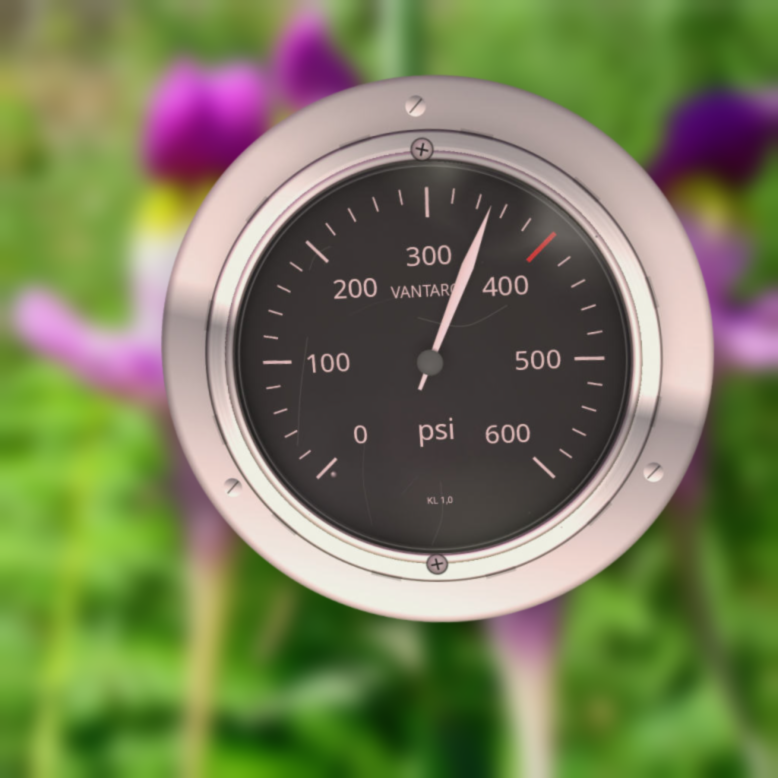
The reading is 350; psi
